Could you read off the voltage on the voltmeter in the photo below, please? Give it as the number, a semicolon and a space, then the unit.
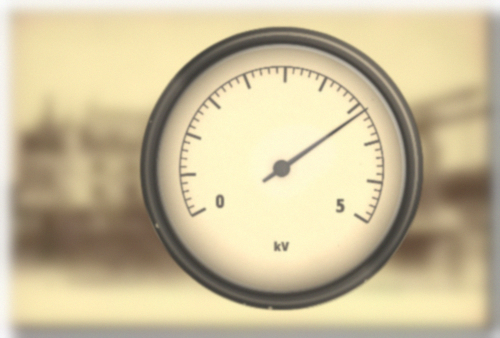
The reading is 3.6; kV
